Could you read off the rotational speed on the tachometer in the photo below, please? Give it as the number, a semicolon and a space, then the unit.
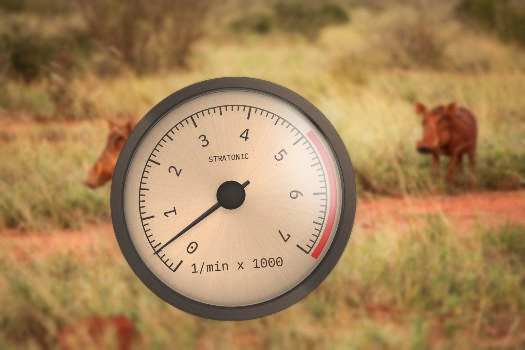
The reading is 400; rpm
